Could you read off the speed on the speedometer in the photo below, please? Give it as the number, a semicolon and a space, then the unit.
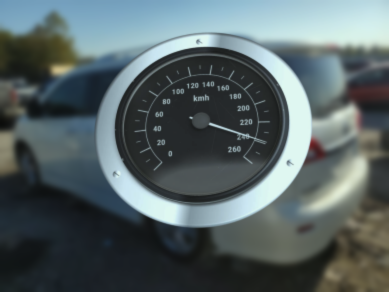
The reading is 240; km/h
